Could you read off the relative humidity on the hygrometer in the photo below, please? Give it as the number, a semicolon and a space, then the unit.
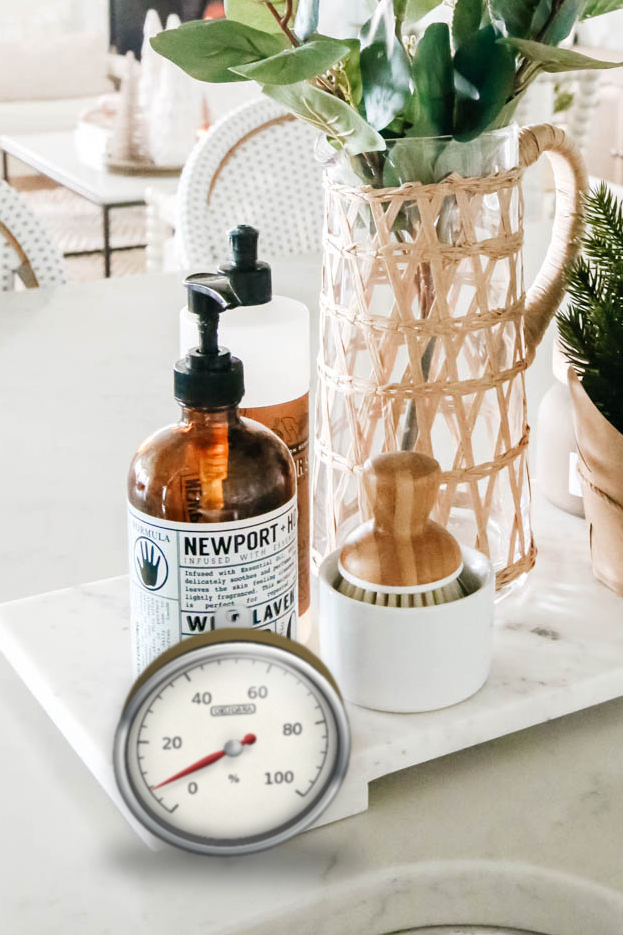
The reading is 8; %
